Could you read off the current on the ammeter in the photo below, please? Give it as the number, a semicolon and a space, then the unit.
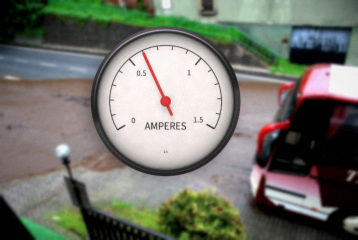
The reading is 0.6; A
